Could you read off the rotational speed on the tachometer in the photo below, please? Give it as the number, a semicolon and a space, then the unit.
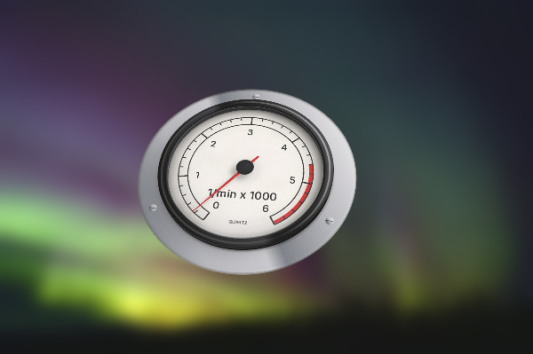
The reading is 200; rpm
